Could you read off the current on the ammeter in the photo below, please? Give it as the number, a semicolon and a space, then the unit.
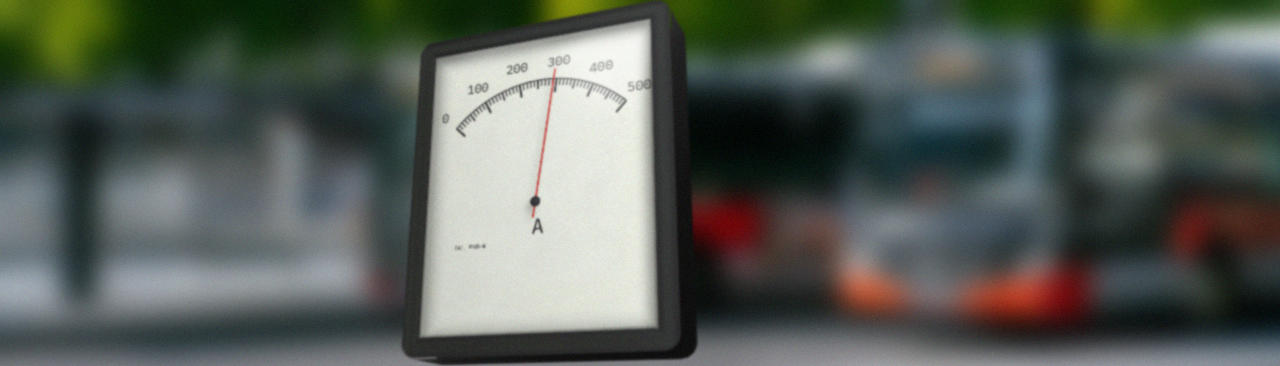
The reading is 300; A
